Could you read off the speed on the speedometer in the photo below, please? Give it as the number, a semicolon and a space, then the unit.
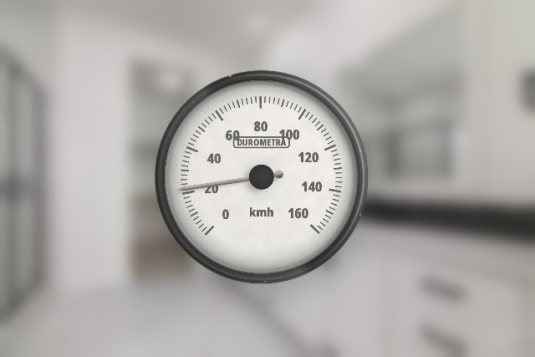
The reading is 22; km/h
